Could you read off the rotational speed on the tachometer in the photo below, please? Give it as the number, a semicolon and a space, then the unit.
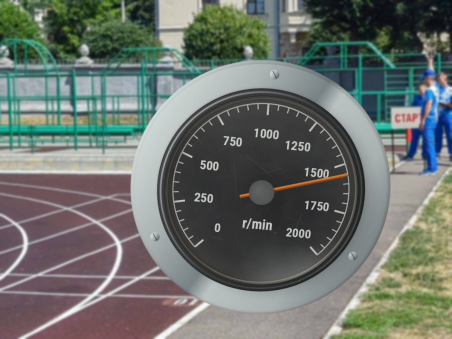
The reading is 1550; rpm
